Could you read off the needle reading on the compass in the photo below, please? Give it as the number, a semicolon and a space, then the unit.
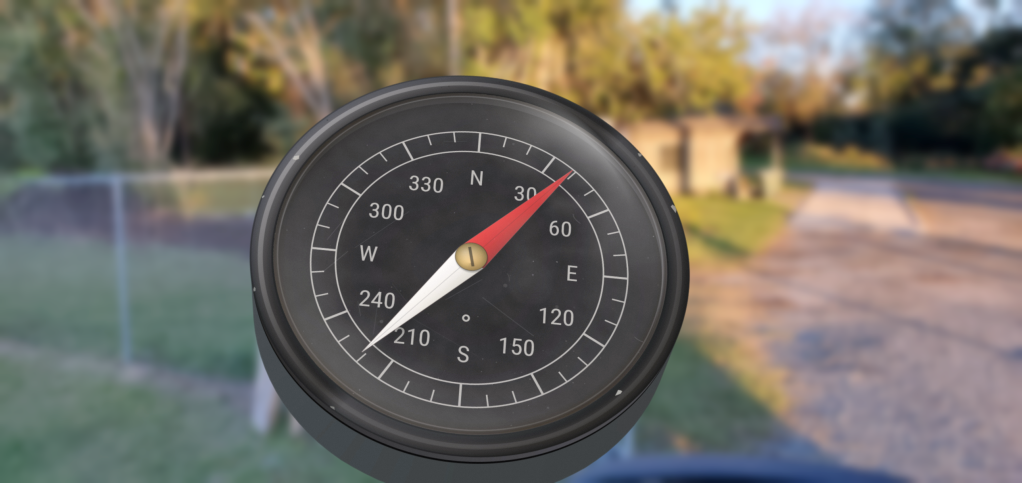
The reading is 40; °
